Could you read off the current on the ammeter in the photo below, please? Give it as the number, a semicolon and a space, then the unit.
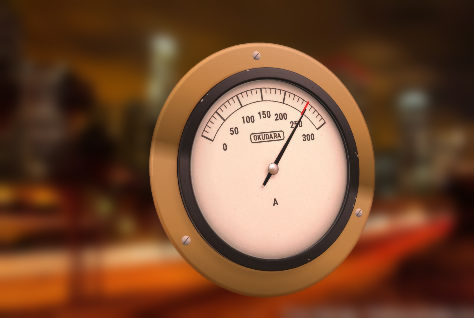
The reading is 250; A
